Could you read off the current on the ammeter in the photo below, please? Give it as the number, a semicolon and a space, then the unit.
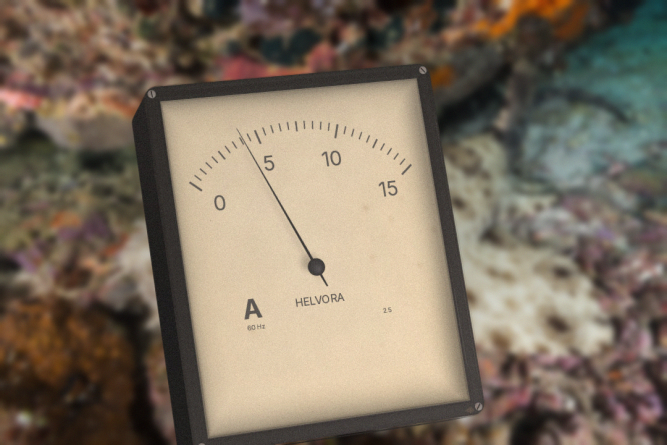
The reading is 4; A
